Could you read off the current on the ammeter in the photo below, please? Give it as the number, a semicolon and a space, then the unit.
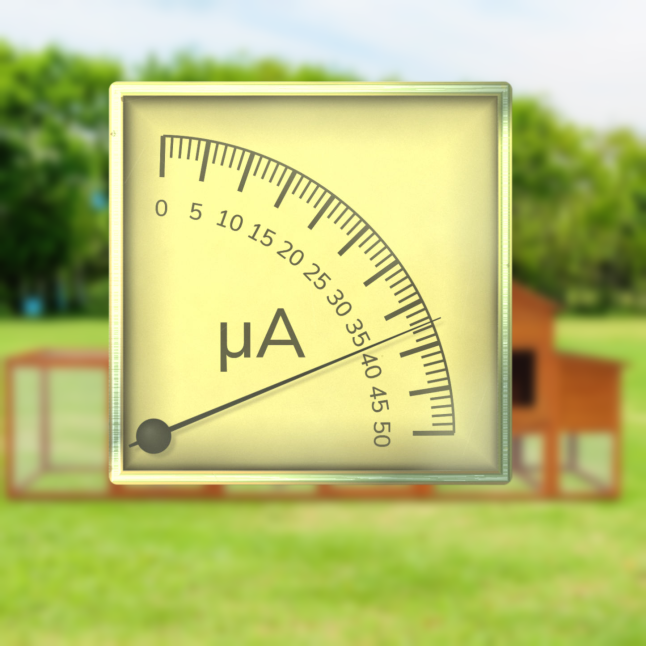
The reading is 37.5; µA
